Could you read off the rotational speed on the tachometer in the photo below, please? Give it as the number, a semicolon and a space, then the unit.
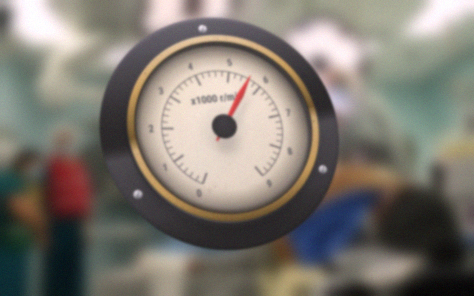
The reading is 5600; rpm
